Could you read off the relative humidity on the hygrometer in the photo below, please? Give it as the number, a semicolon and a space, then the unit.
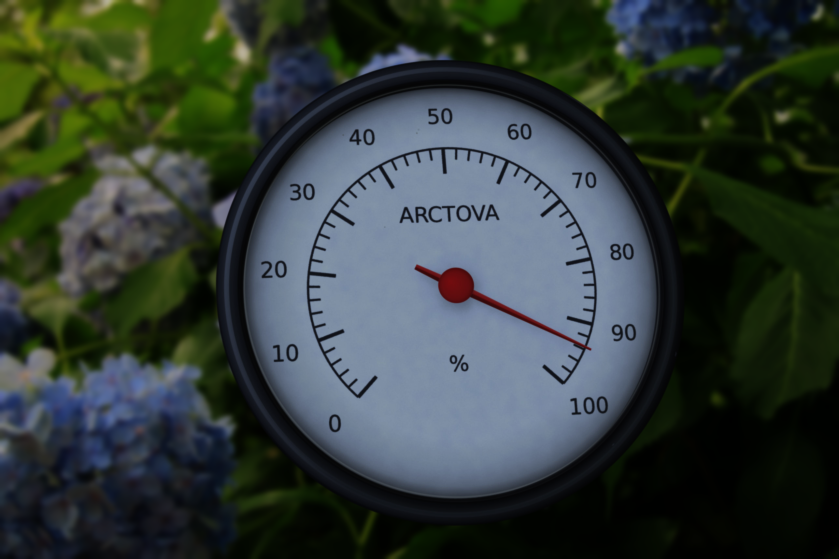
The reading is 94; %
